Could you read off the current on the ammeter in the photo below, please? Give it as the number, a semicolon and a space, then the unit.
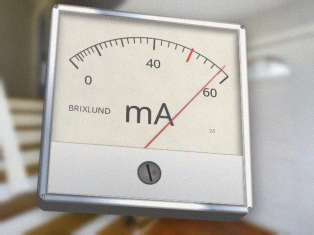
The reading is 58; mA
